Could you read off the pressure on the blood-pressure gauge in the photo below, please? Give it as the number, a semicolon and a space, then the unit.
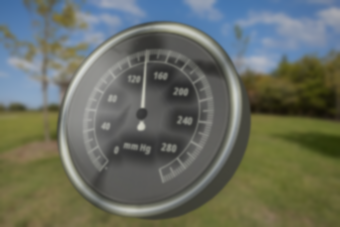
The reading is 140; mmHg
